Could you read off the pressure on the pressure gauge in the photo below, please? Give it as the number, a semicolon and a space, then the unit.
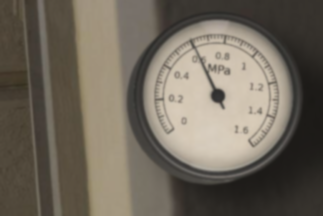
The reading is 0.6; MPa
